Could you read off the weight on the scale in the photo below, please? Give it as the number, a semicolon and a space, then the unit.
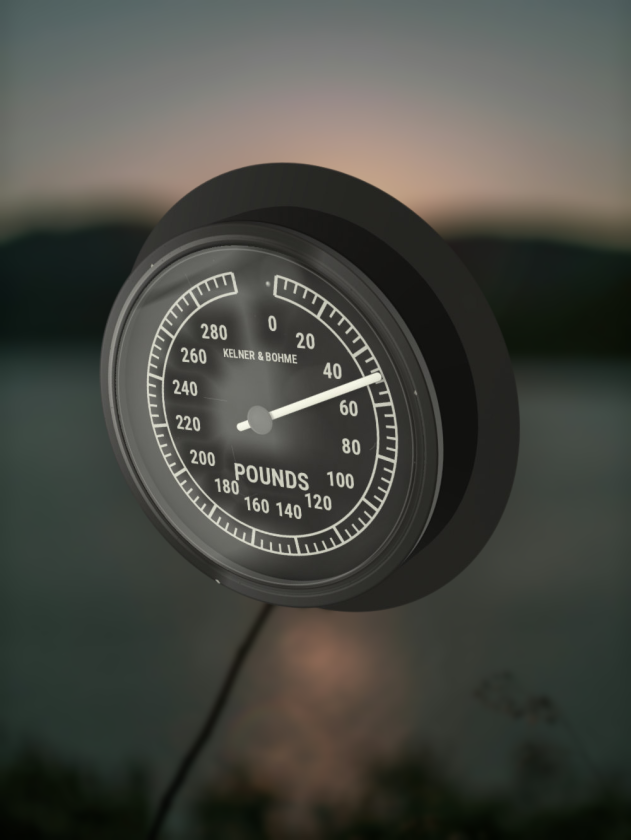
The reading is 50; lb
